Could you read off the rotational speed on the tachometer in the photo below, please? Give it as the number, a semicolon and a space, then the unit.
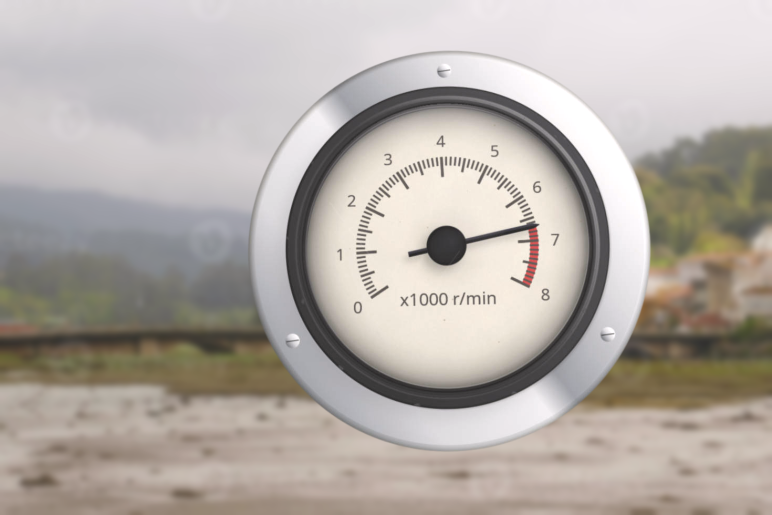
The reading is 6700; rpm
